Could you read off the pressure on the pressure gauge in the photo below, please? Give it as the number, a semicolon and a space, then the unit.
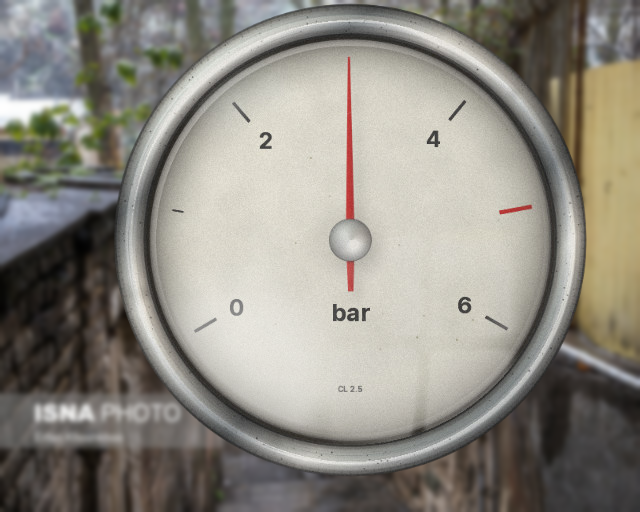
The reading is 3; bar
